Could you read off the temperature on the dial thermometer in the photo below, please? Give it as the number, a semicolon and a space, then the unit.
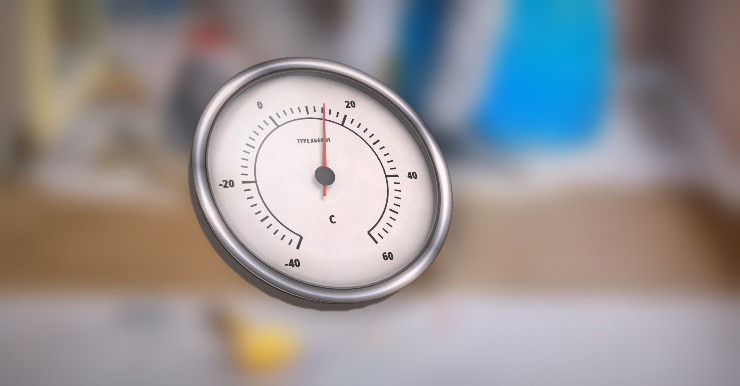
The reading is 14; °C
